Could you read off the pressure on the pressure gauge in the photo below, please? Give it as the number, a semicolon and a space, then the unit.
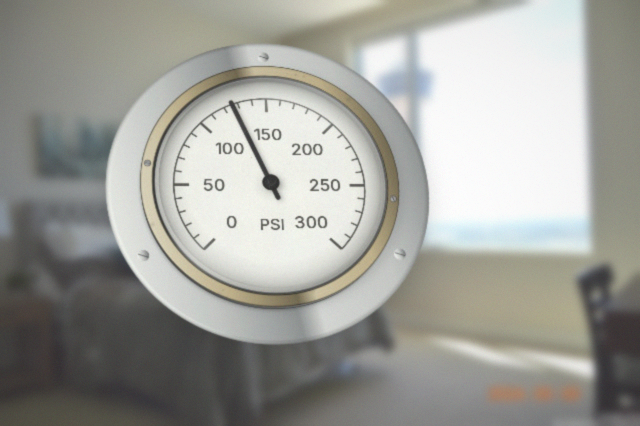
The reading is 125; psi
